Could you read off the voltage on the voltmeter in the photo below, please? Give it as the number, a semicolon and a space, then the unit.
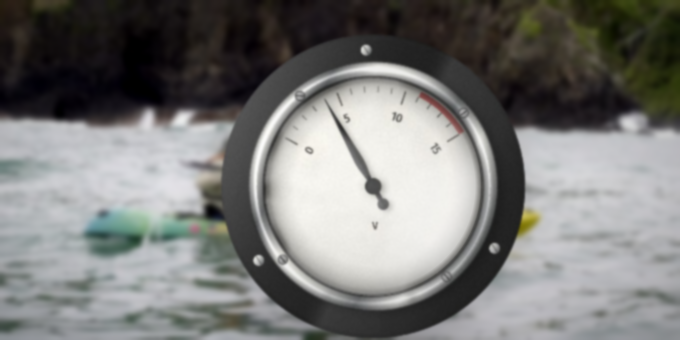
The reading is 4; V
